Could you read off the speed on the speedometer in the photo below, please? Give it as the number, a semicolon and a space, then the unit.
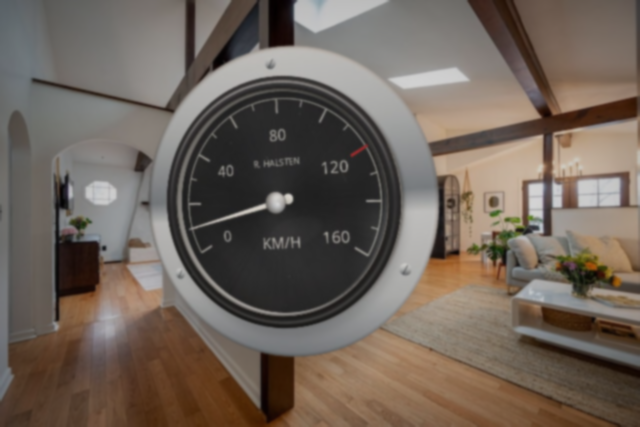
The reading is 10; km/h
